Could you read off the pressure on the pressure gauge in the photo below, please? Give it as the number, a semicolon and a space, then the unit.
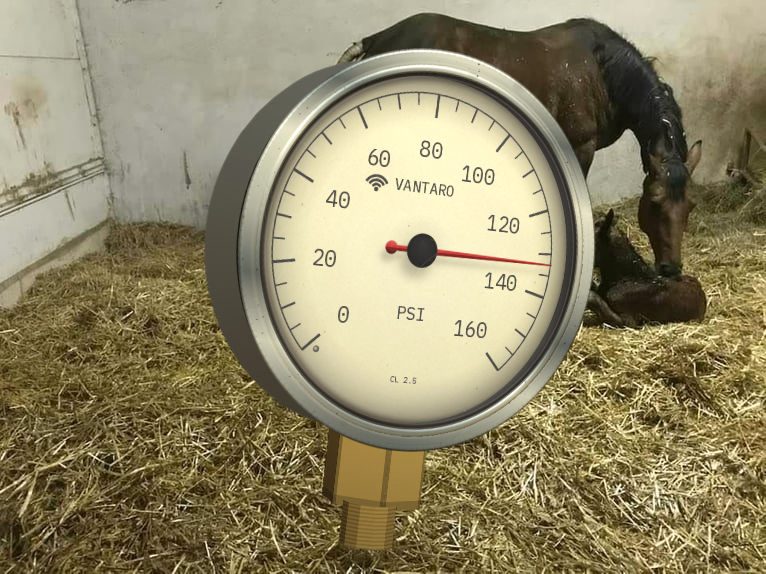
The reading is 132.5; psi
